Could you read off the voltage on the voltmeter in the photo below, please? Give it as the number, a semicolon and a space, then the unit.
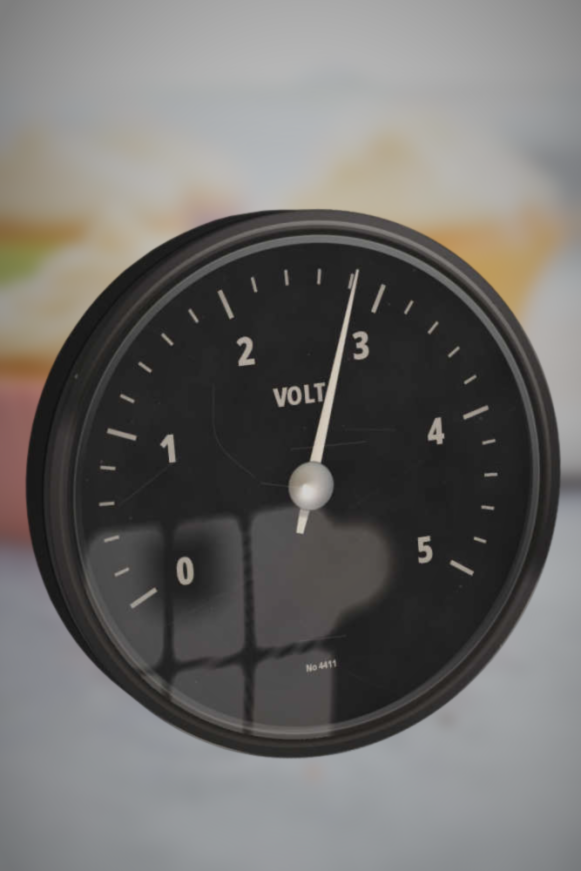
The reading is 2.8; V
